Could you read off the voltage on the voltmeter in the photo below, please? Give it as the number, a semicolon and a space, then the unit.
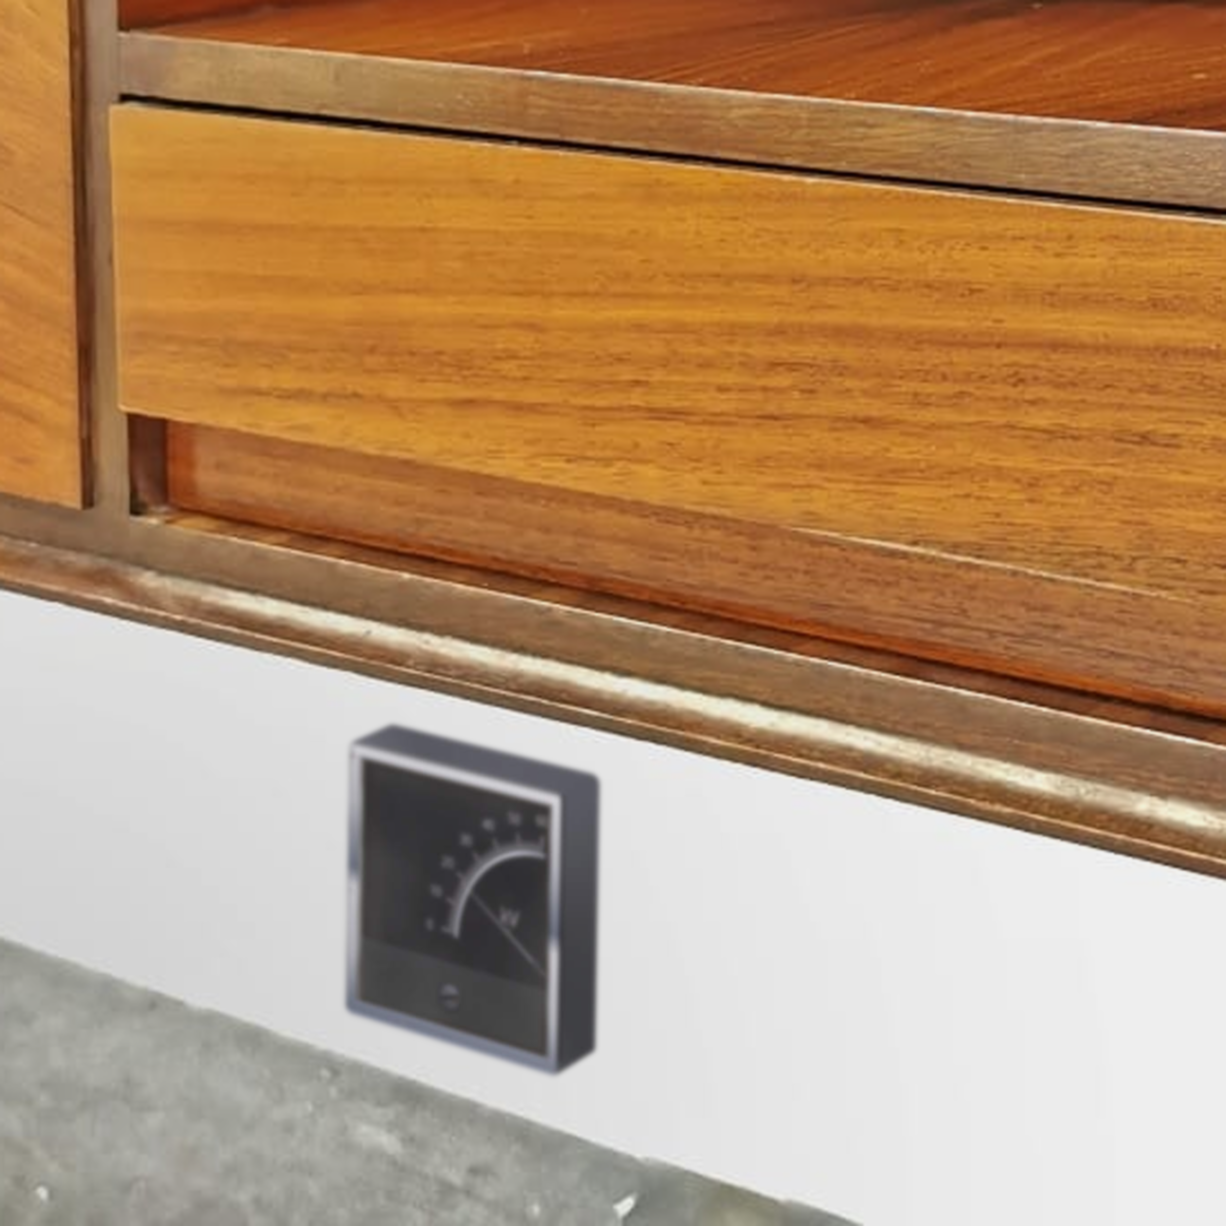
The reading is 20; kV
